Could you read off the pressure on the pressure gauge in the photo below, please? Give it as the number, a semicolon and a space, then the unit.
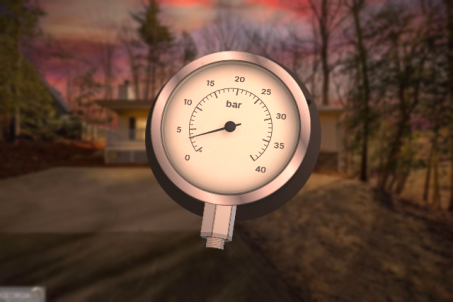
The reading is 3; bar
